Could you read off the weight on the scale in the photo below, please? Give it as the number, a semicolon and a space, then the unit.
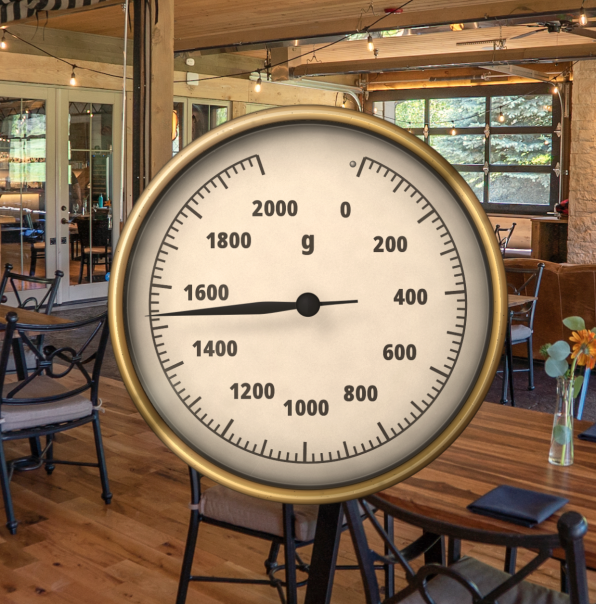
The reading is 1530; g
